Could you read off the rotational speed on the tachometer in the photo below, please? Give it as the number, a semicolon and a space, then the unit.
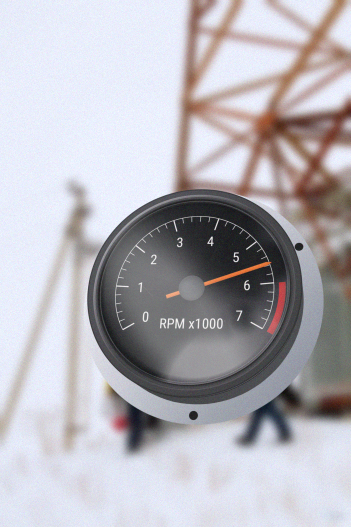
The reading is 5600; rpm
